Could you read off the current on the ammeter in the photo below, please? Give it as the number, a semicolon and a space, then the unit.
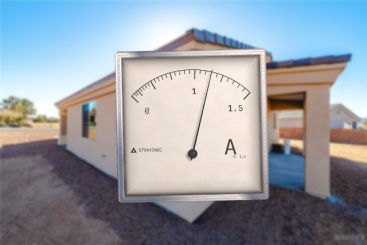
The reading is 1.15; A
